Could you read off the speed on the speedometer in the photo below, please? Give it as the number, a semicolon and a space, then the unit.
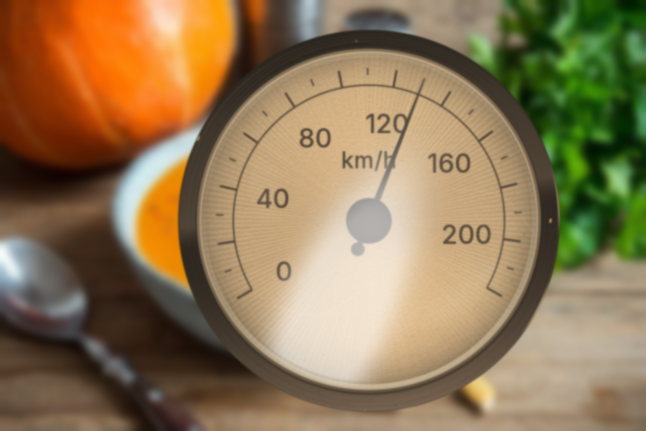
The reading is 130; km/h
